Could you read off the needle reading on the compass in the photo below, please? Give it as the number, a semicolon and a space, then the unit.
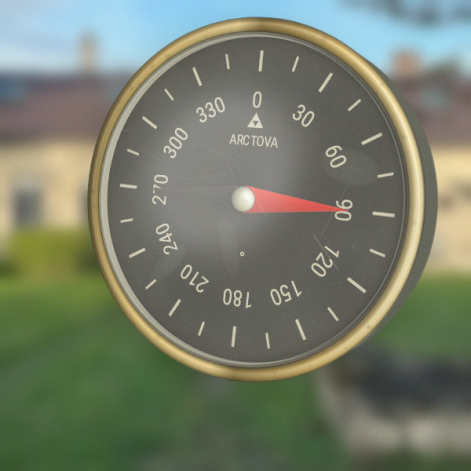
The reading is 90; °
